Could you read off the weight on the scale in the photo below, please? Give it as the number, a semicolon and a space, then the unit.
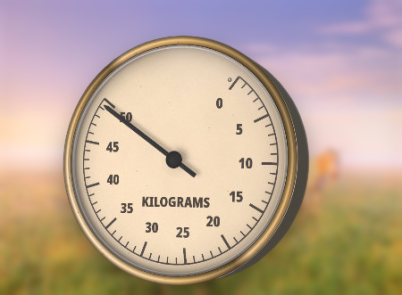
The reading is 49.5; kg
